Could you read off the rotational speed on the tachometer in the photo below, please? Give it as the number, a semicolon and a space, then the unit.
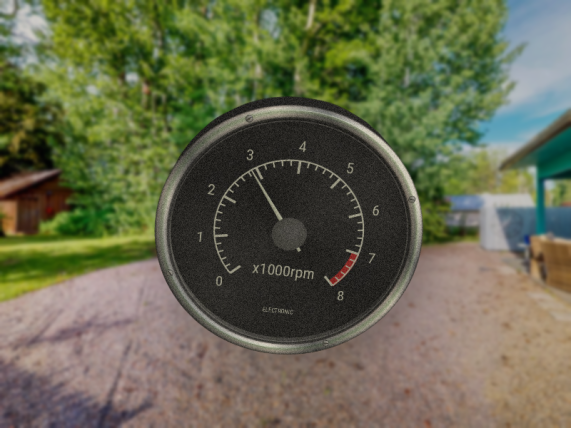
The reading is 2900; rpm
